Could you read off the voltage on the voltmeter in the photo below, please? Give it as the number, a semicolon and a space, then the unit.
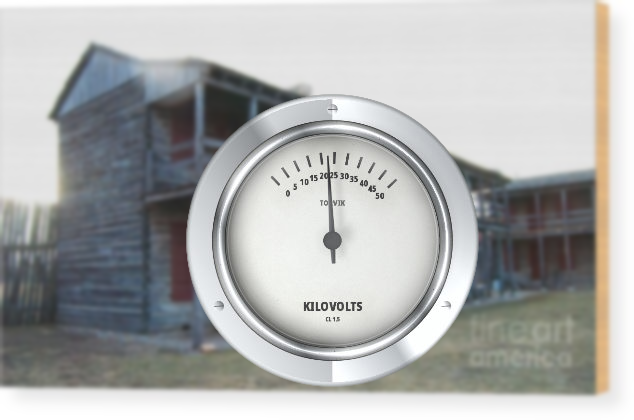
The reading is 22.5; kV
